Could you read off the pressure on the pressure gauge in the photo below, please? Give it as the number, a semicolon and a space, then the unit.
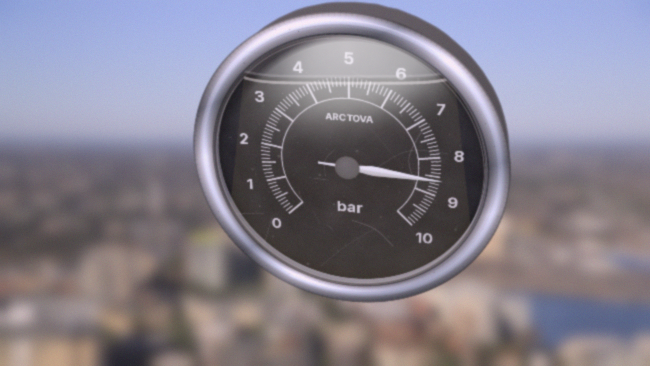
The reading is 8.5; bar
